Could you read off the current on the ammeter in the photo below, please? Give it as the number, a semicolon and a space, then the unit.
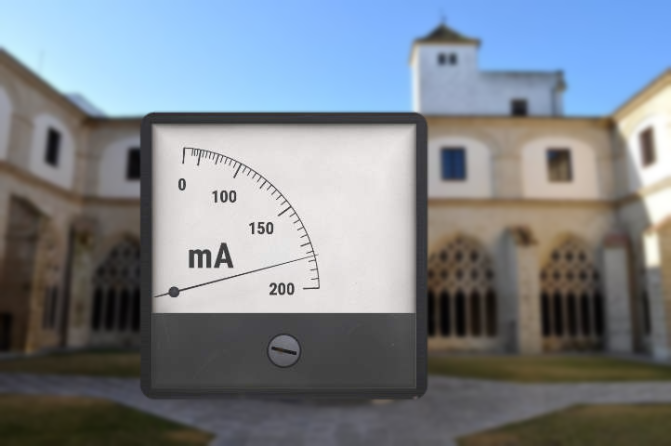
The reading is 182.5; mA
